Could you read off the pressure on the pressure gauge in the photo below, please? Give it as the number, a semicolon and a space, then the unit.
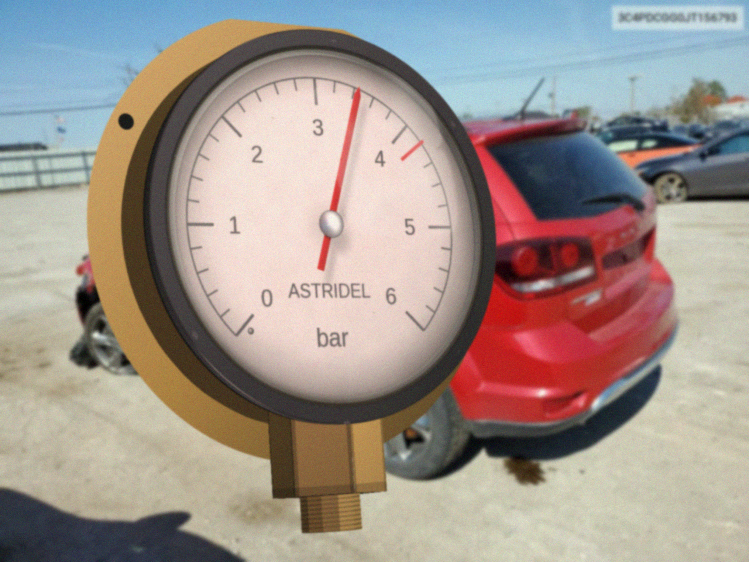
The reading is 3.4; bar
